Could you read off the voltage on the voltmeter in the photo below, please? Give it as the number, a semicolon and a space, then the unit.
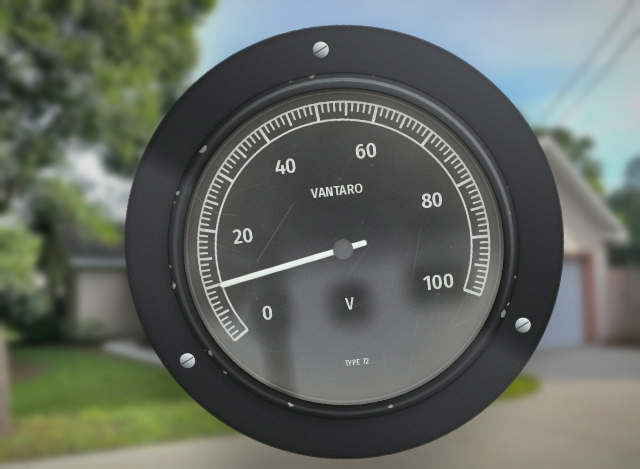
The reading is 10; V
